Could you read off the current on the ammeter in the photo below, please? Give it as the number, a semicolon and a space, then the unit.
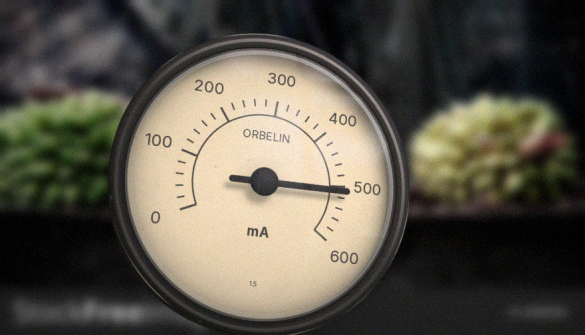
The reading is 510; mA
